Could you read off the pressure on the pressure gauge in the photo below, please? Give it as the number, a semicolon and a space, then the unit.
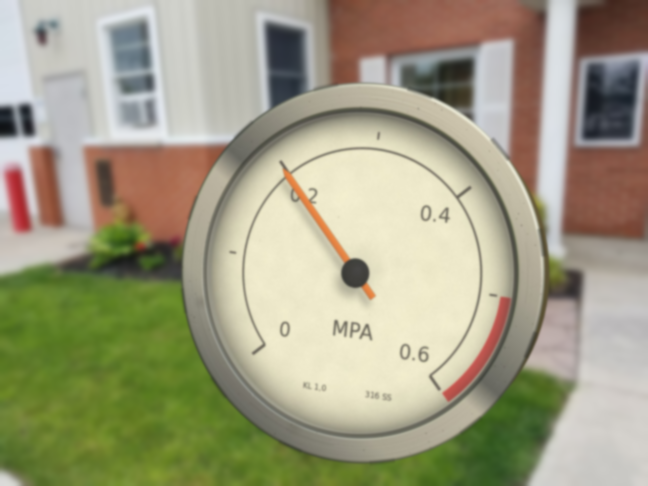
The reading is 0.2; MPa
